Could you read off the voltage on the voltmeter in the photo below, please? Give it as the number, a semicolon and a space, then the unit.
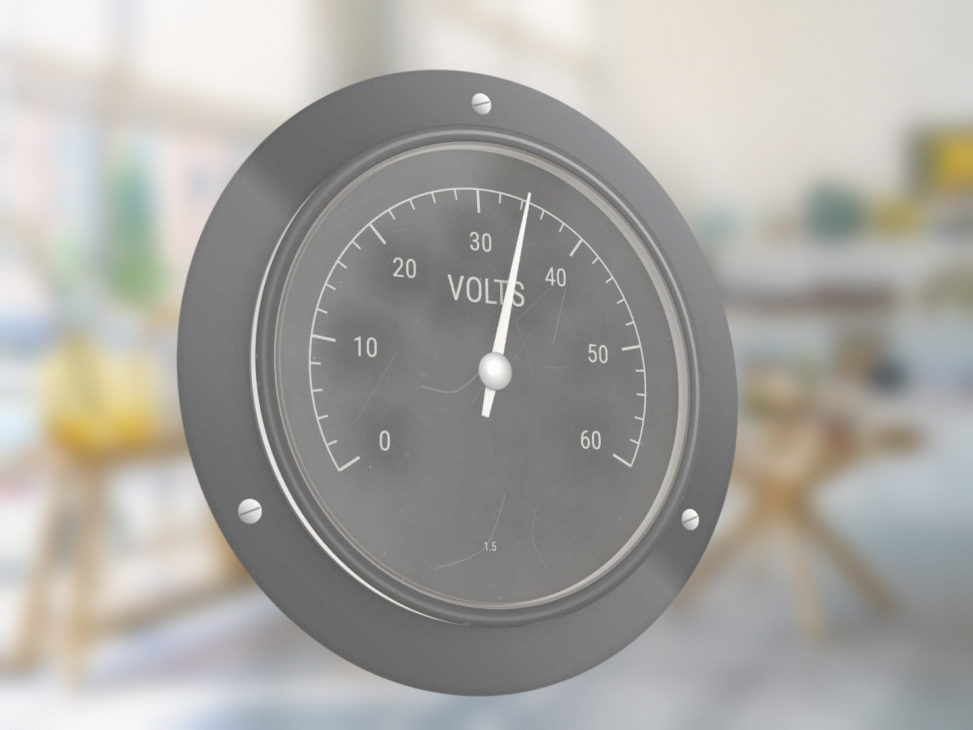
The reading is 34; V
